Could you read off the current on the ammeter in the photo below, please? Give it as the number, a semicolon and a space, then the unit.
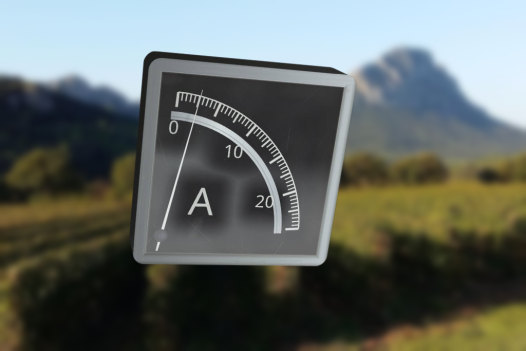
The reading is 2.5; A
